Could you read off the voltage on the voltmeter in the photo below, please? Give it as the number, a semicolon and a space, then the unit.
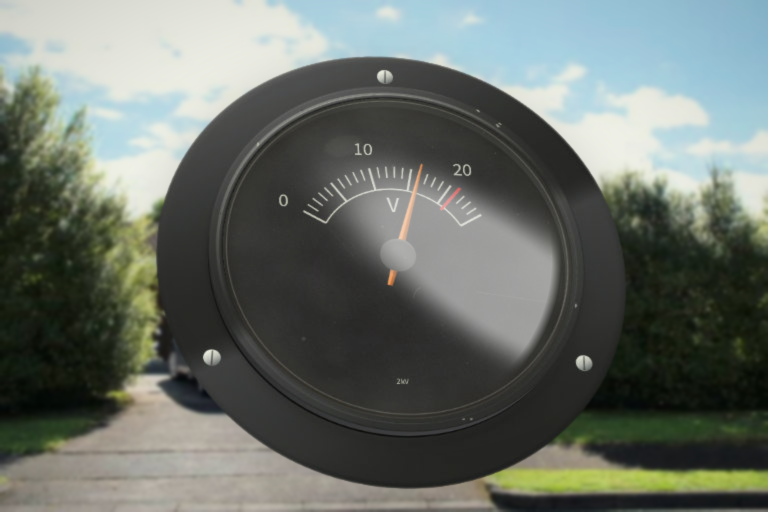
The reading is 16; V
